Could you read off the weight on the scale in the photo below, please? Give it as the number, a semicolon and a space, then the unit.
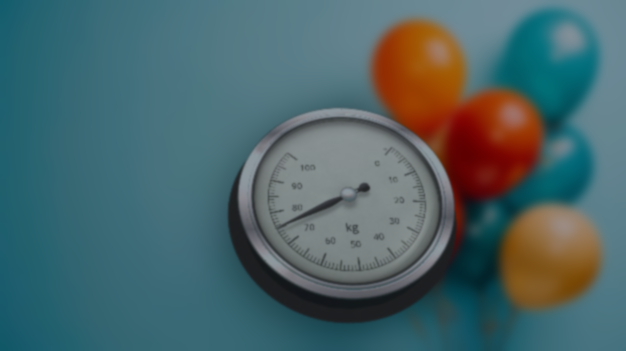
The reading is 75; kg
